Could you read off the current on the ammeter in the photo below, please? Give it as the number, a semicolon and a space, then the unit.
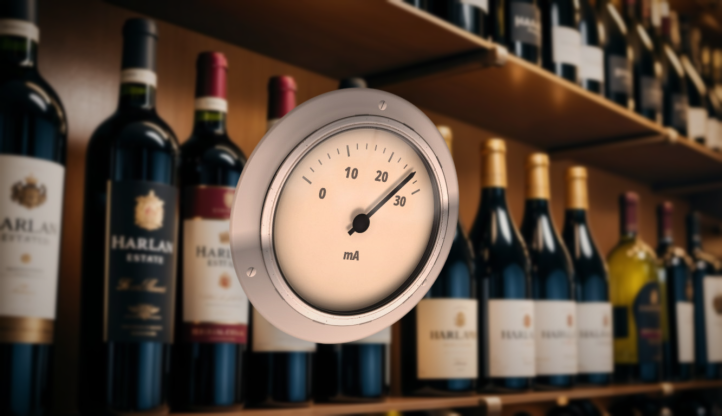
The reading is 26; mA
